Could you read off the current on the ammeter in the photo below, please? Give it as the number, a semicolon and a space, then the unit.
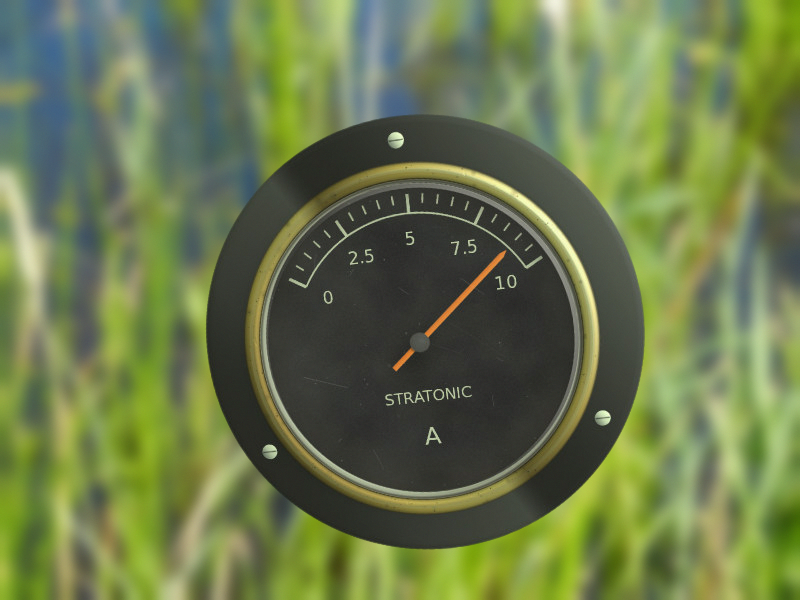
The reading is 9; A
